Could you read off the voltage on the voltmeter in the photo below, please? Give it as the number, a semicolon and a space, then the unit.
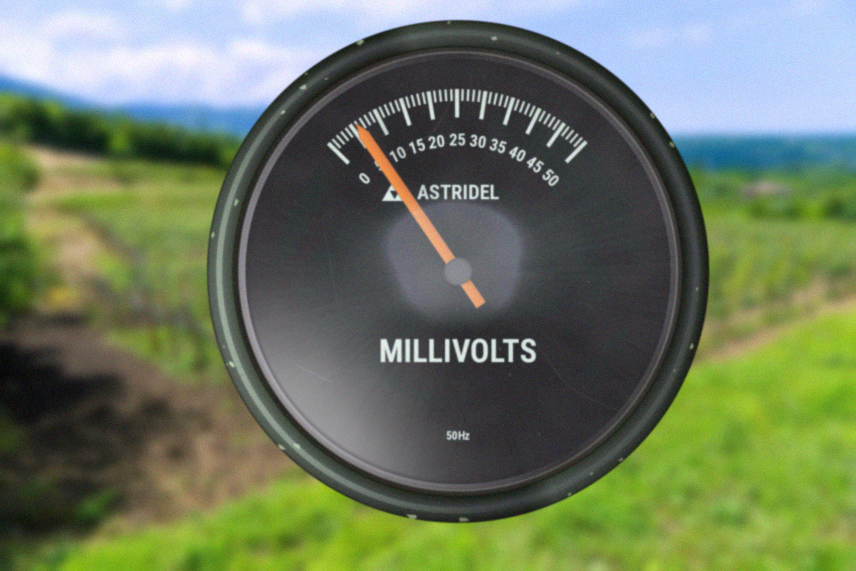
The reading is 6; mV
